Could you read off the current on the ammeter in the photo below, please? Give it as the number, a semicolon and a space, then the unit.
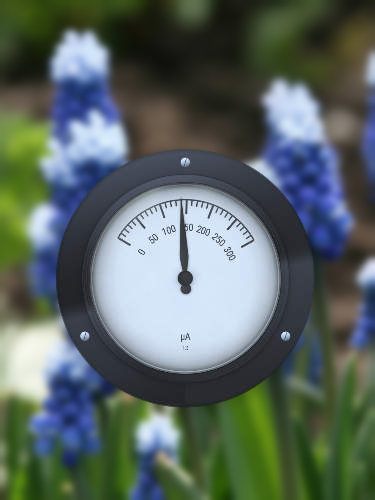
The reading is 140; µA
